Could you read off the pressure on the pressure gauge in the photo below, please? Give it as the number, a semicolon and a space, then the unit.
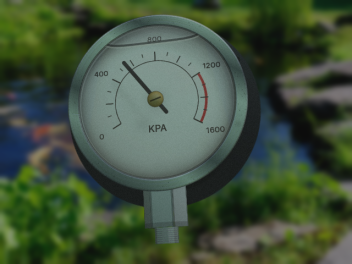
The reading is 550; kPa
